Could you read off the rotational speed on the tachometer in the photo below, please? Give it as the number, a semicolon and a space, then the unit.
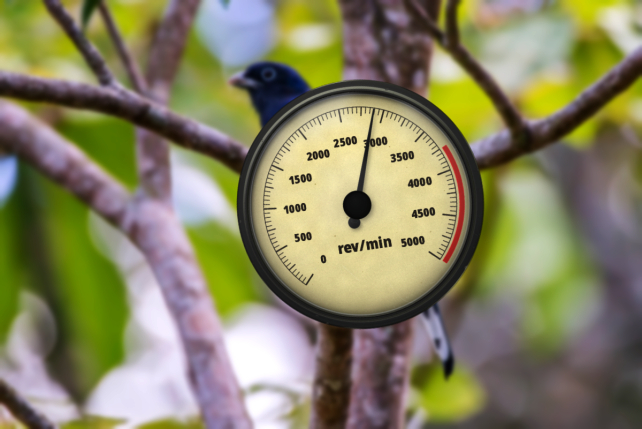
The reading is 2900; rpm
